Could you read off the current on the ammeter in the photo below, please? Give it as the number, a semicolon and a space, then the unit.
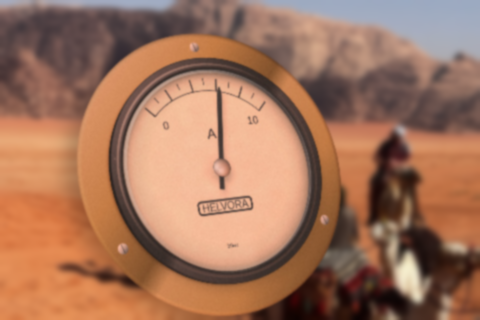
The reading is 6; A
